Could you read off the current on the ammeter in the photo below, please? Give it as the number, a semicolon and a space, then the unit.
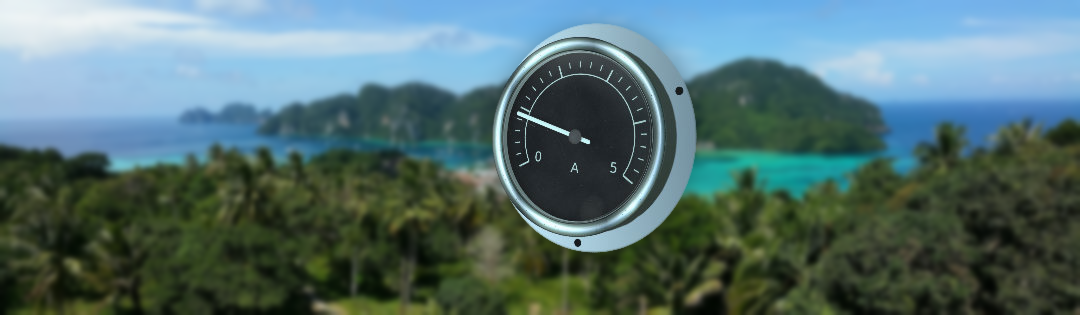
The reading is 0.9; A
